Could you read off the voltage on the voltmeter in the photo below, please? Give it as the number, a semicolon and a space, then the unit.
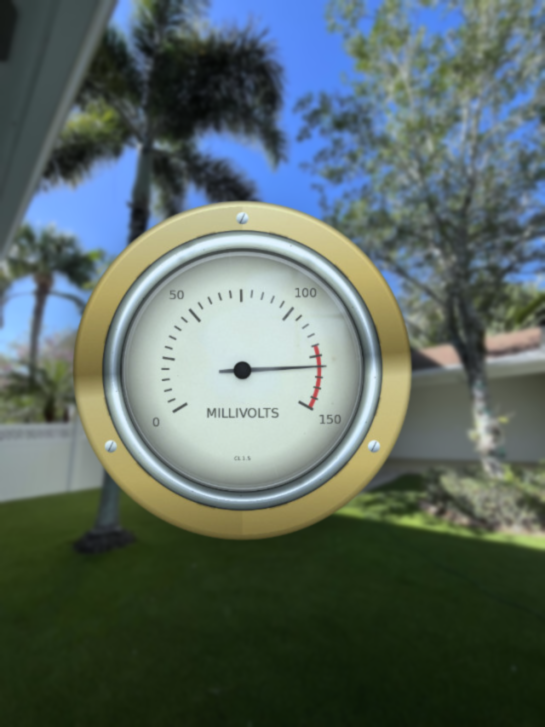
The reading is 130; mV
